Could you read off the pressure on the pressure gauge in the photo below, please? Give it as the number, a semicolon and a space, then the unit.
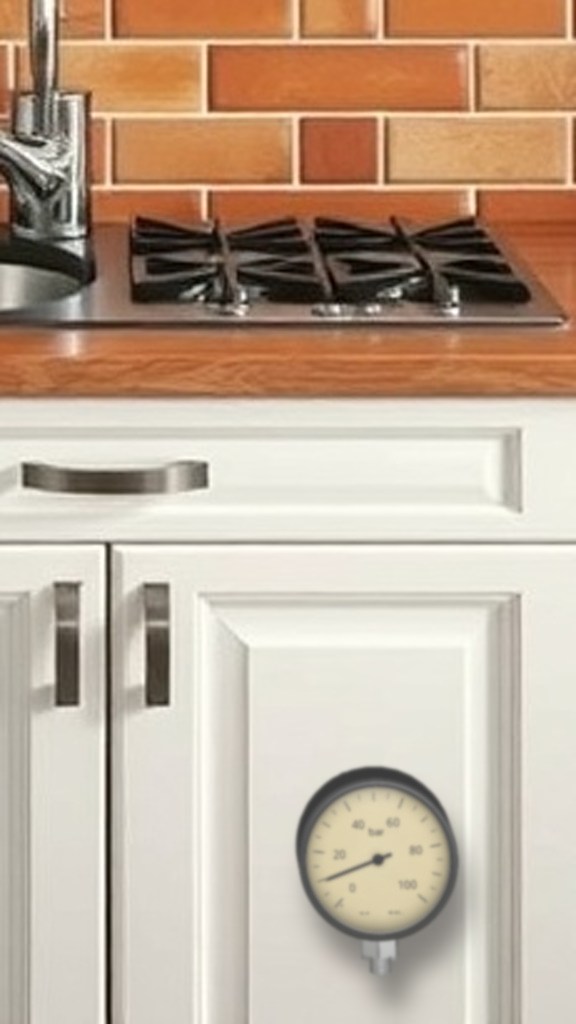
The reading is 10; bar
